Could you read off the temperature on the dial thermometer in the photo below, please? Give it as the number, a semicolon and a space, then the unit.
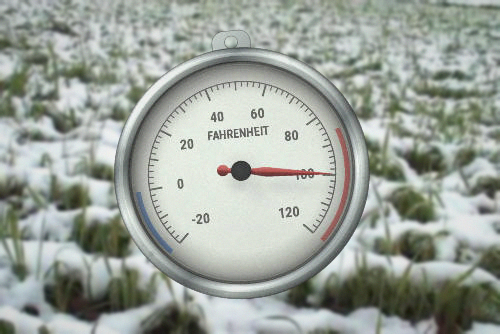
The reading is 100; °F
